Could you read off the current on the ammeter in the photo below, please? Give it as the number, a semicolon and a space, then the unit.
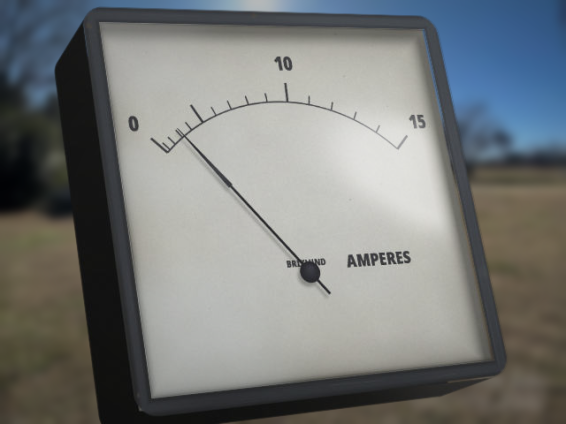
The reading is 3; A
